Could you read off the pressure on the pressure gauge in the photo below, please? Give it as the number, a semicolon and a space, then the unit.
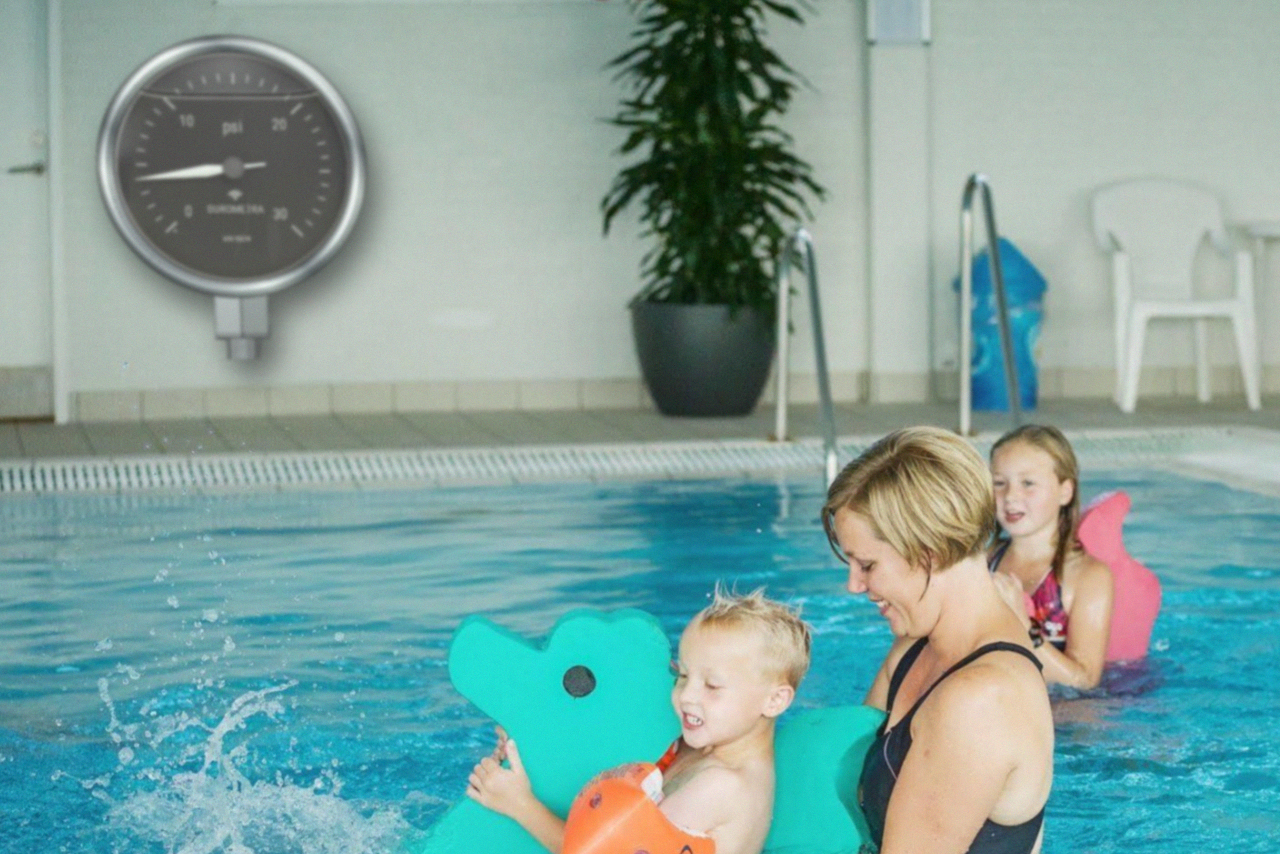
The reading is 4; psi
